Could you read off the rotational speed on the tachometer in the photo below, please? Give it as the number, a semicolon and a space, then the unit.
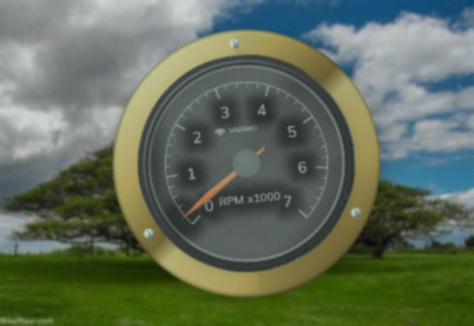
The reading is 200; rpm
